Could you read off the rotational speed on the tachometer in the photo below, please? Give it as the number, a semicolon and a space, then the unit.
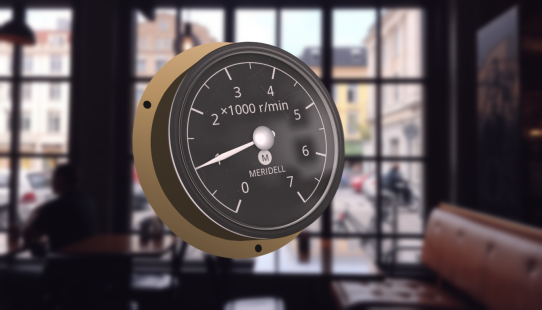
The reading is 1000; rpm
